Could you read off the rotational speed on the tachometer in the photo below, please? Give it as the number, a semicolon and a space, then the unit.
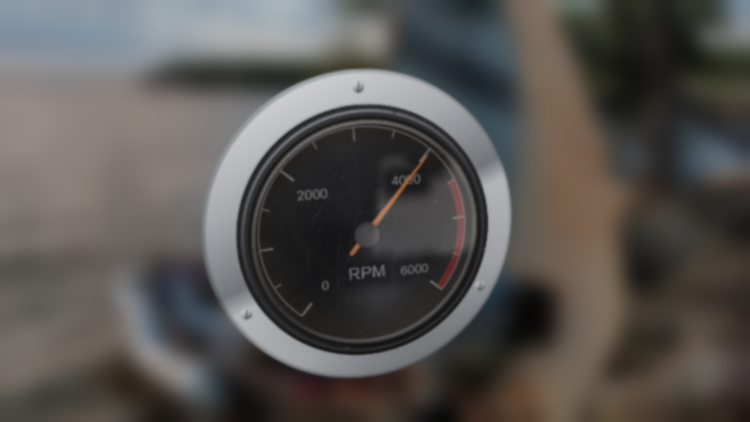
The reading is 4000; rpm
